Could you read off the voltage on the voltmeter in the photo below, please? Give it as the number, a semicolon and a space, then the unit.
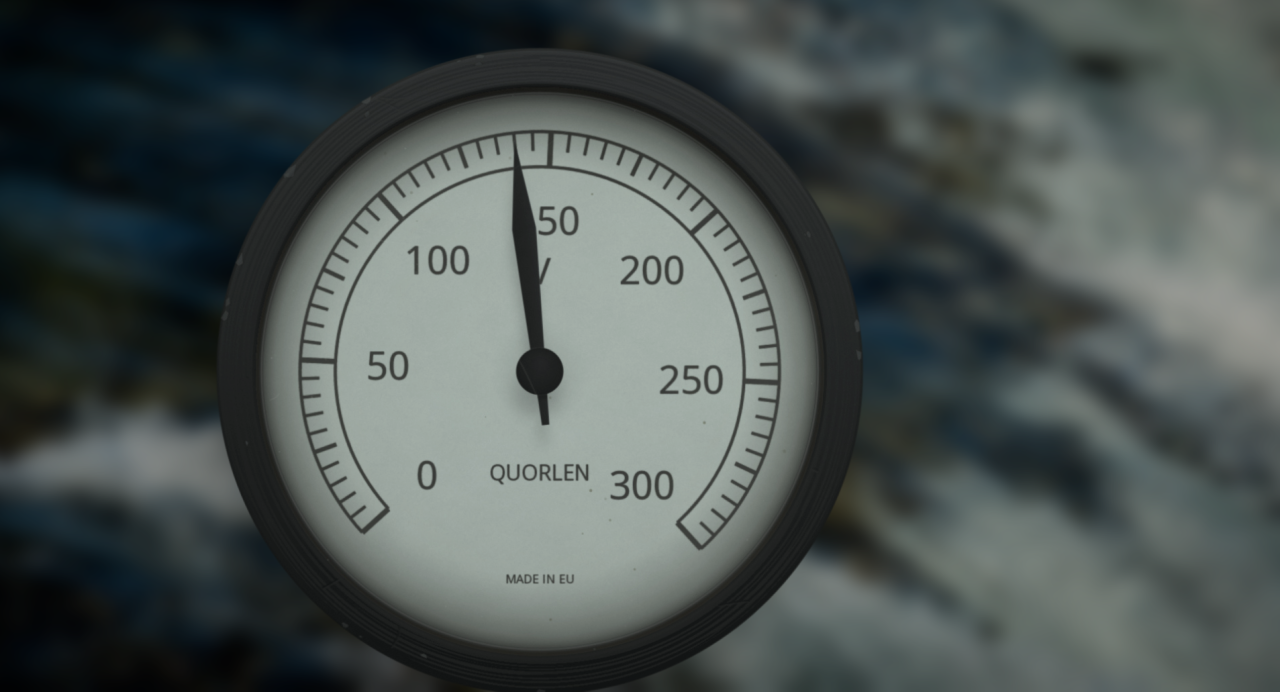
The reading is 140; V
